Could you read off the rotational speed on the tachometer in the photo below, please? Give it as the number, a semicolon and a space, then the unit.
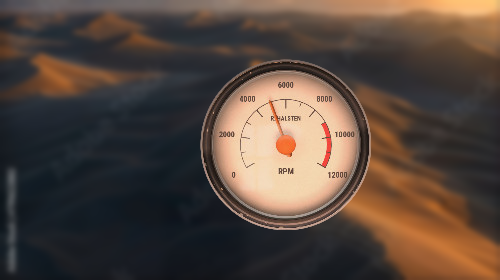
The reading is 5000; rpm
